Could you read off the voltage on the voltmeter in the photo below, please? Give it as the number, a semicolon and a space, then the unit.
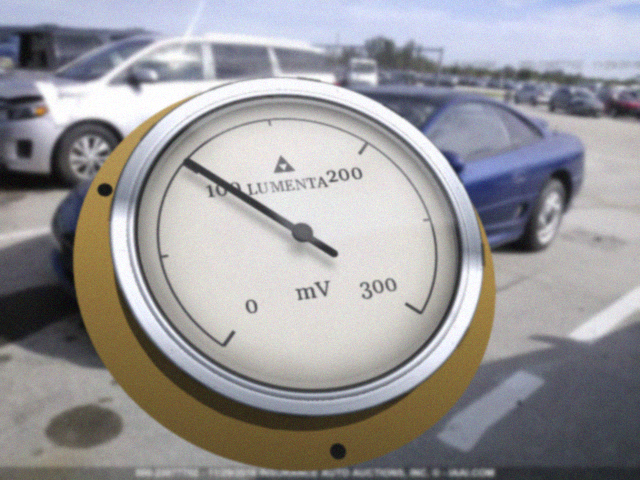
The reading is 100; mV
